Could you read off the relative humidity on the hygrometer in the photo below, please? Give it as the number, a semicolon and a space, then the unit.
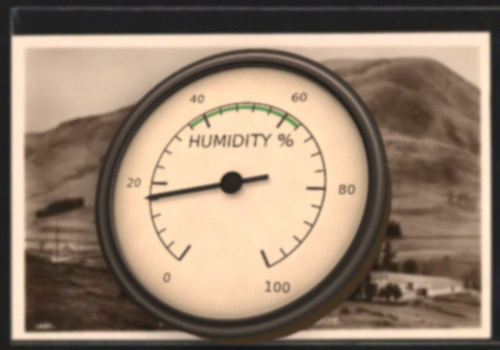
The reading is 16; %
